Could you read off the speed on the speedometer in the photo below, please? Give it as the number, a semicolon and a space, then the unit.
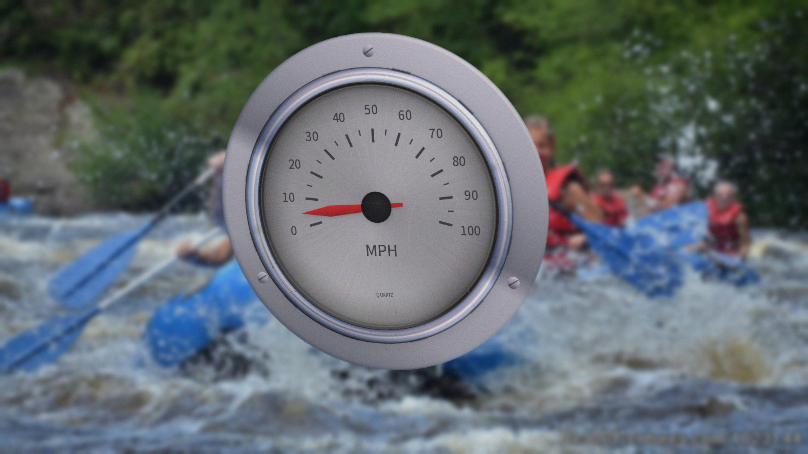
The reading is 5; mph
